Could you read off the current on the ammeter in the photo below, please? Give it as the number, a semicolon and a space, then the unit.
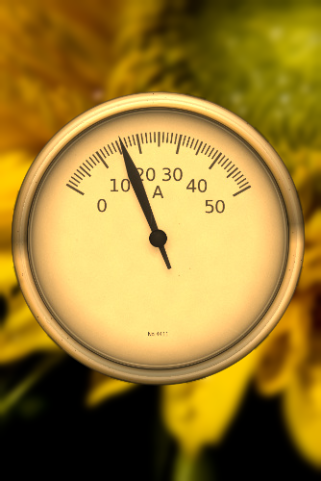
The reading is 16; A
